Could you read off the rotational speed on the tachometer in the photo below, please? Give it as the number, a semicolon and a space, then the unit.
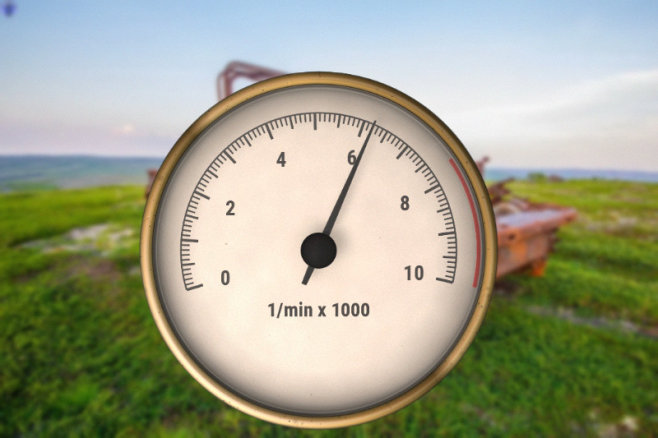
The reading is 6200; rpm
